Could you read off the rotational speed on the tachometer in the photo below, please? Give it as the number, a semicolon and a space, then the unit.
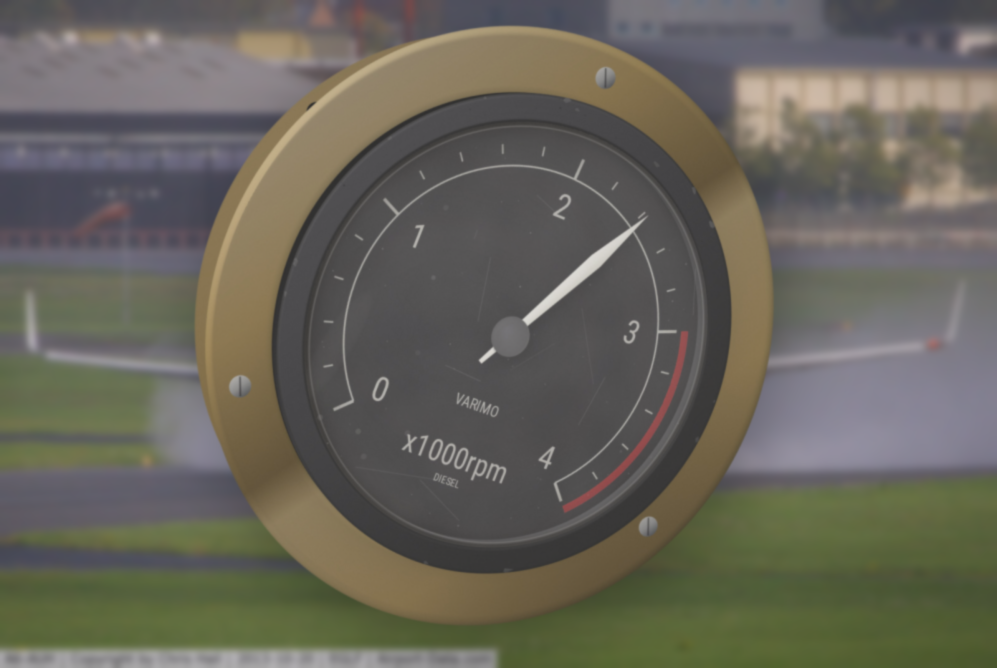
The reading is 2400; rpm
